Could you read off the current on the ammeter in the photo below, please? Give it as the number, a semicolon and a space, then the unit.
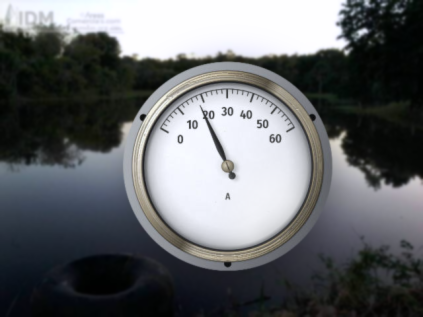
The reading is 18; A
